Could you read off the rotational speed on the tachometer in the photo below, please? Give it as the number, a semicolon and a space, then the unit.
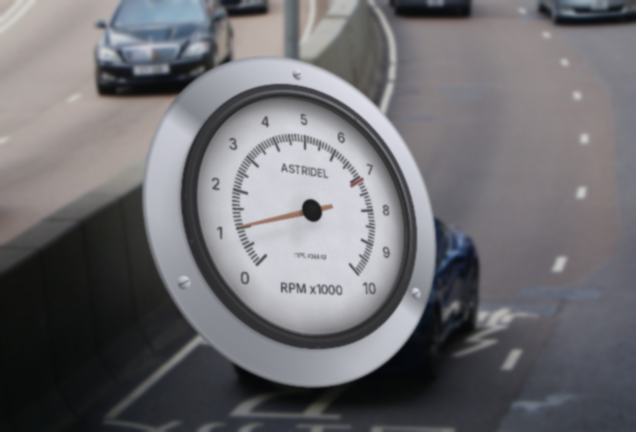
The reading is 1000; rpm
